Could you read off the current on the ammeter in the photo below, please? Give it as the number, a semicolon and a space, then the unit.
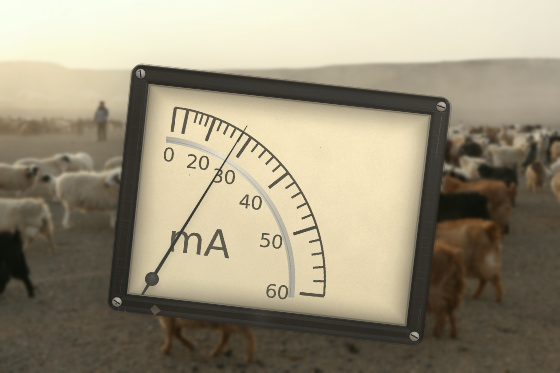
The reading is 28; mA
